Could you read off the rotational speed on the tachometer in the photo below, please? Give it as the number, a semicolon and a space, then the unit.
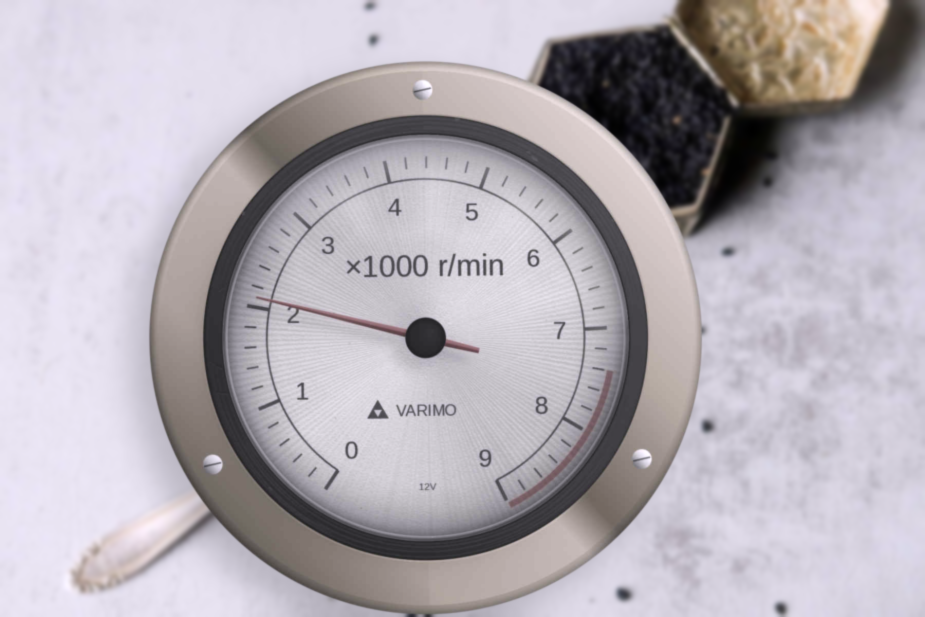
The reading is 2100; rpm
